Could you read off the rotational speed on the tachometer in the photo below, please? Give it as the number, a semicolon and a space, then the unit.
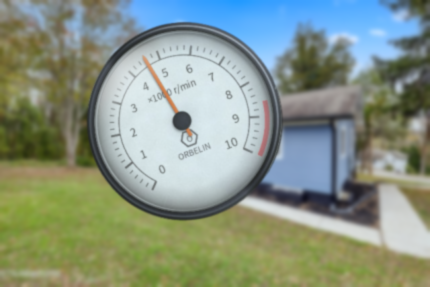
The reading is 4600; rpm
